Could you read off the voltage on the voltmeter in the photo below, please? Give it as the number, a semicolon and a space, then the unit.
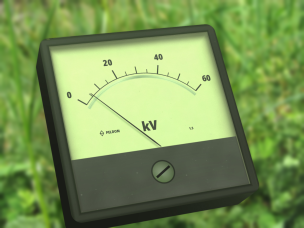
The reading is 5; kV
